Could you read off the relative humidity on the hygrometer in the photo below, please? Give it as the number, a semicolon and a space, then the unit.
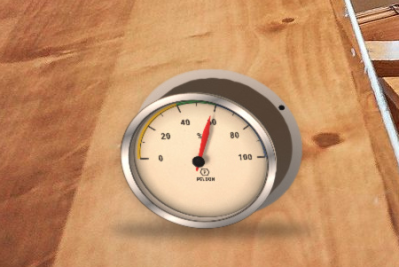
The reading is 60; %
